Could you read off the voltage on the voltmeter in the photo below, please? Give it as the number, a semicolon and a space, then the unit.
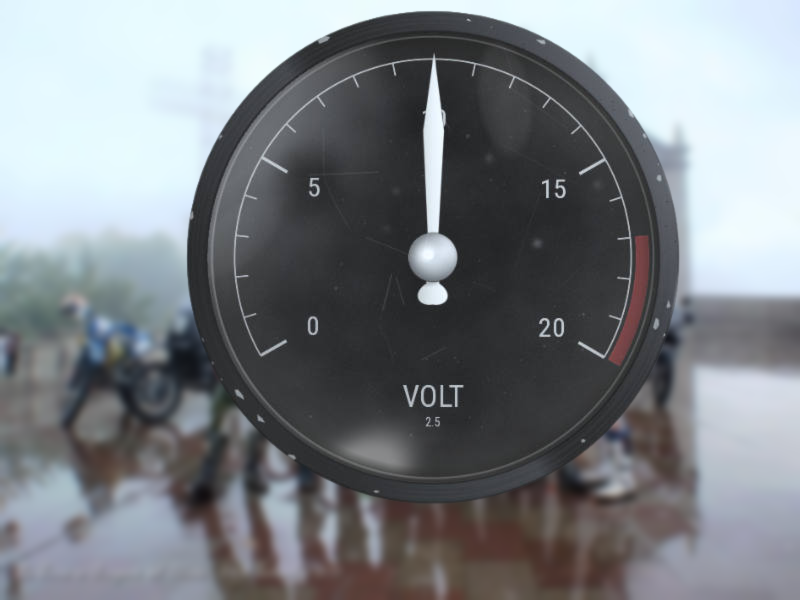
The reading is 10; V
